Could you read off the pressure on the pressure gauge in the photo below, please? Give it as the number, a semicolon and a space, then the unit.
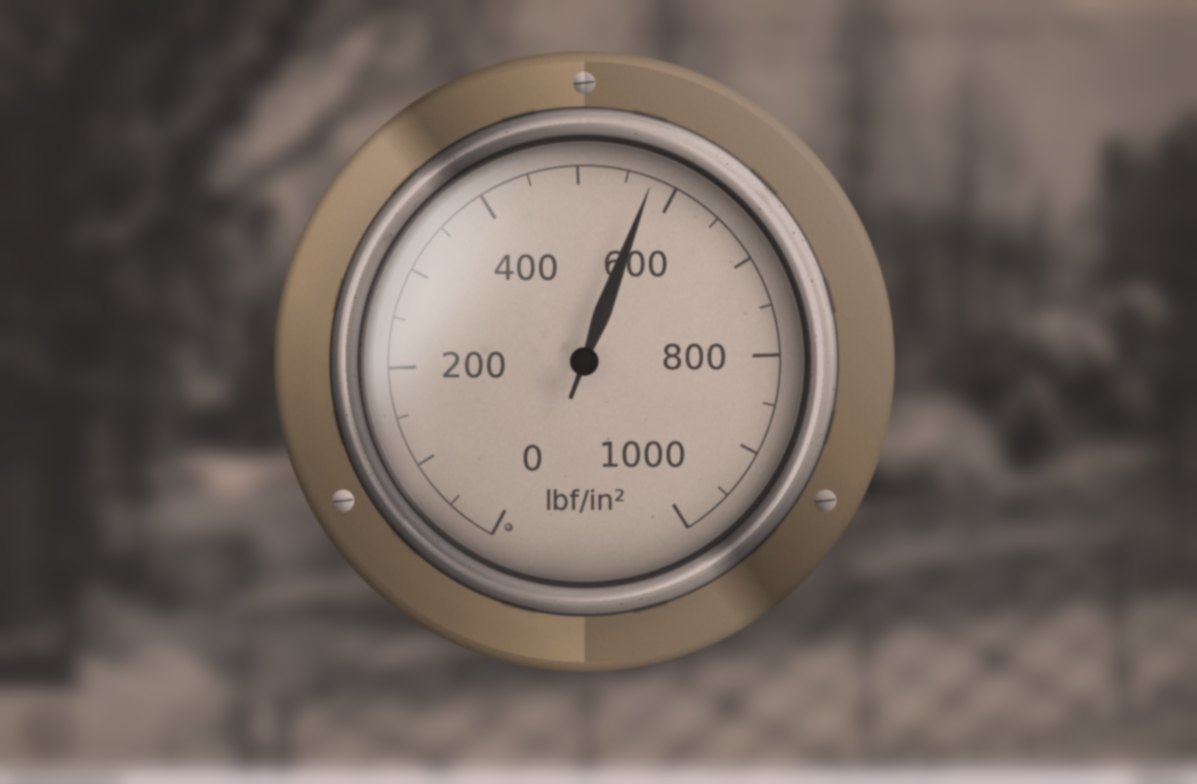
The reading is 575; psi
